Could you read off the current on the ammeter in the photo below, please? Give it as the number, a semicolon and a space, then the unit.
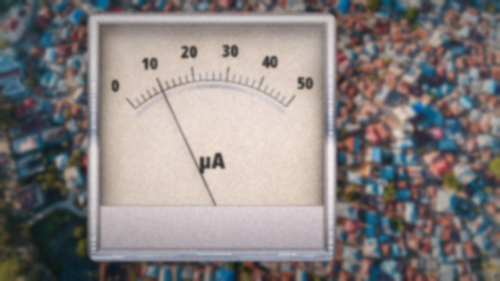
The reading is 10; µA
